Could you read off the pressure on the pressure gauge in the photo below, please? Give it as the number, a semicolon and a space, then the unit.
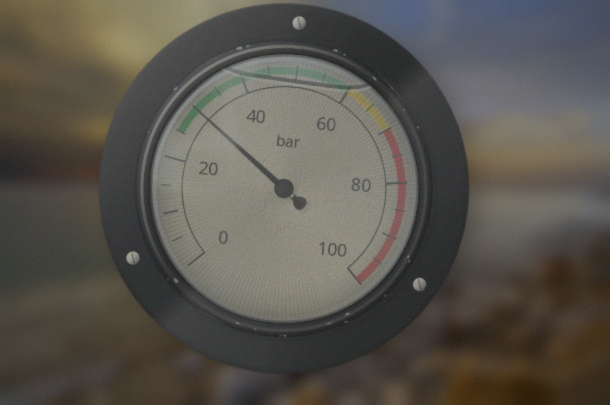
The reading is 30; bar
